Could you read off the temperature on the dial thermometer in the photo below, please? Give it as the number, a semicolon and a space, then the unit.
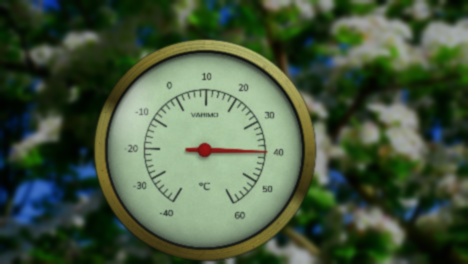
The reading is 40; °C
